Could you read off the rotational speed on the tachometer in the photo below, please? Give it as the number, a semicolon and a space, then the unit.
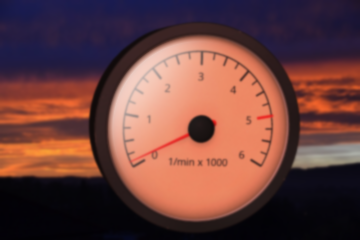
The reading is 125; rpm
